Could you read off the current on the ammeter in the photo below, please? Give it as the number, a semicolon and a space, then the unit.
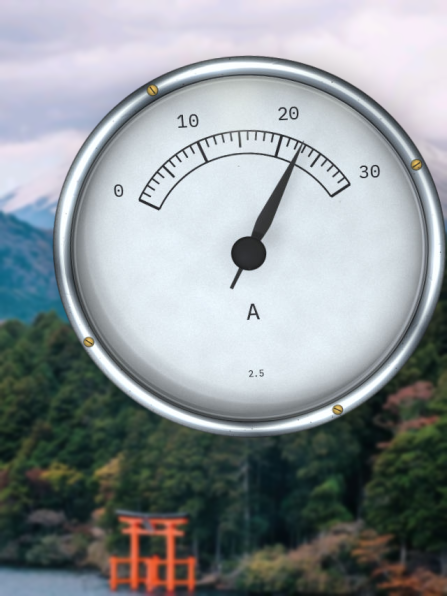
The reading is 22.5; A
